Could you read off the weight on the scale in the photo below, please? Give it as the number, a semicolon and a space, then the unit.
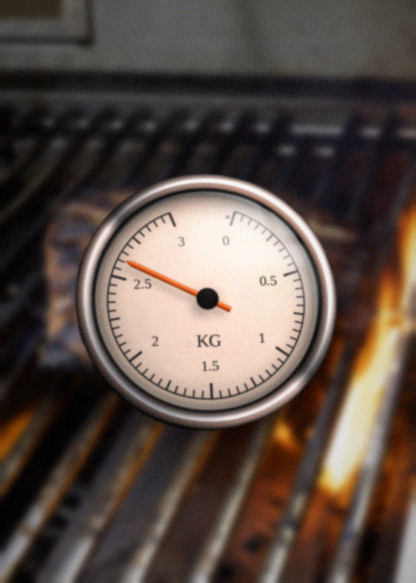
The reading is 2.6; kg
